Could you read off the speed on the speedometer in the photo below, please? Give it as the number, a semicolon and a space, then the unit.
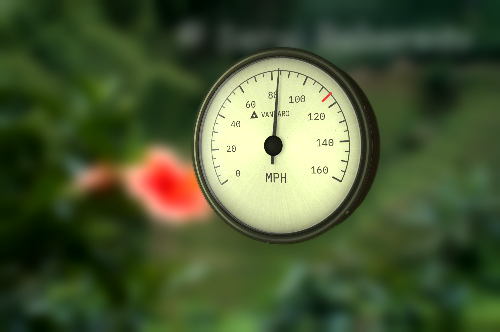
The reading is 85; mph
